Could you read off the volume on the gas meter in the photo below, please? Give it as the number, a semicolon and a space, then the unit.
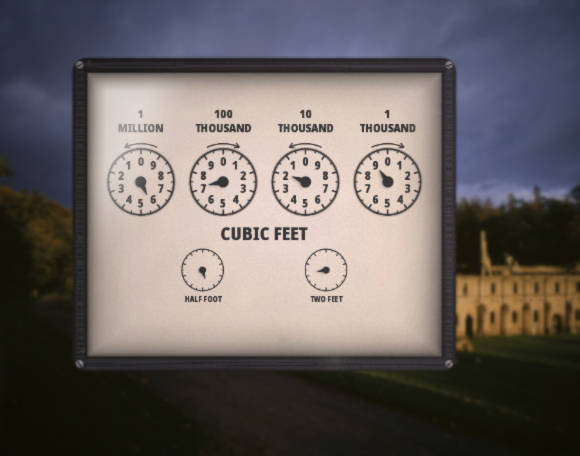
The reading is 571900; ft³
